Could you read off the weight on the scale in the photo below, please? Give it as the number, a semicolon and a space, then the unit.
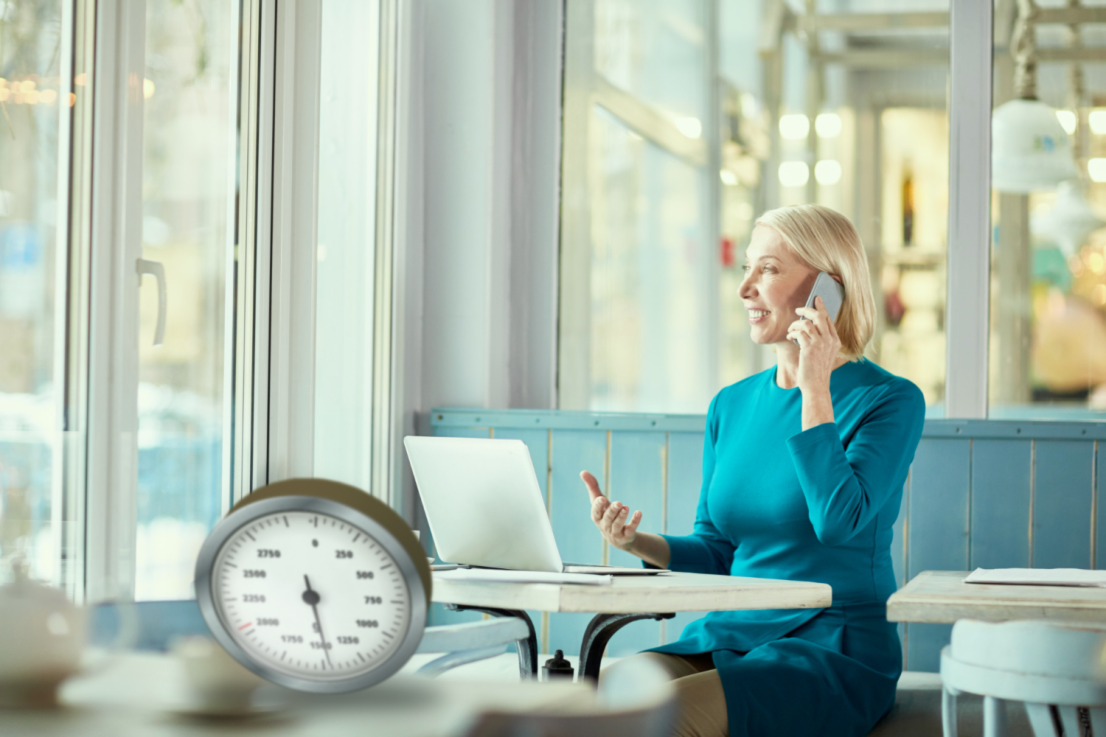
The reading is 1450; g
